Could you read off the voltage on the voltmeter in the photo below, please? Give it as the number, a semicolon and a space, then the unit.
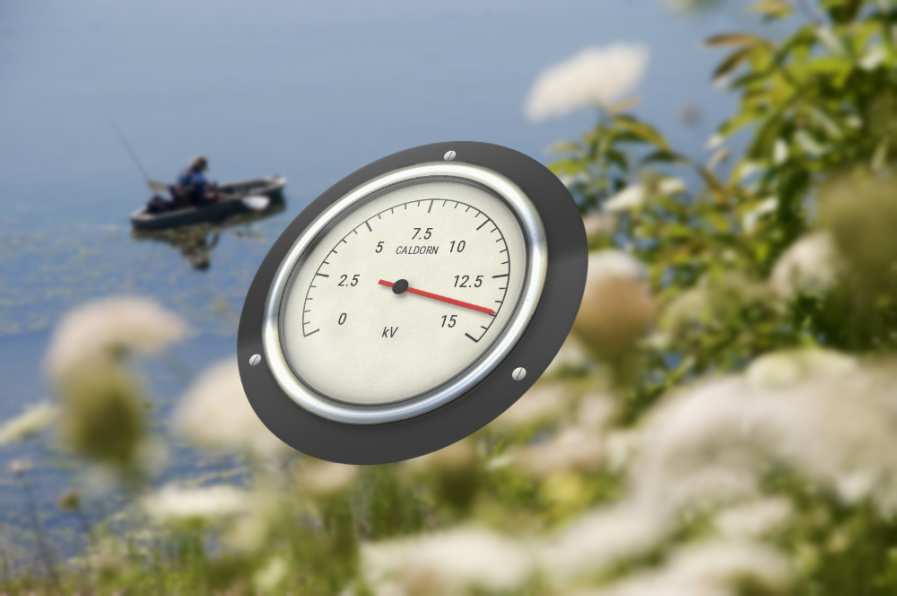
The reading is 14; kV
